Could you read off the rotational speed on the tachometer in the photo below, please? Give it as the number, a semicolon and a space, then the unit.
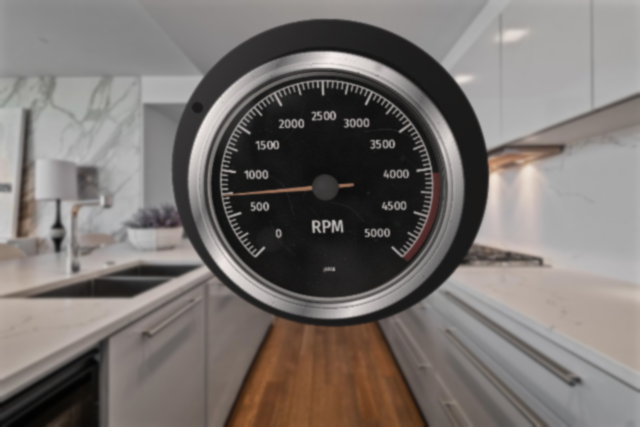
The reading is 750; rpm
